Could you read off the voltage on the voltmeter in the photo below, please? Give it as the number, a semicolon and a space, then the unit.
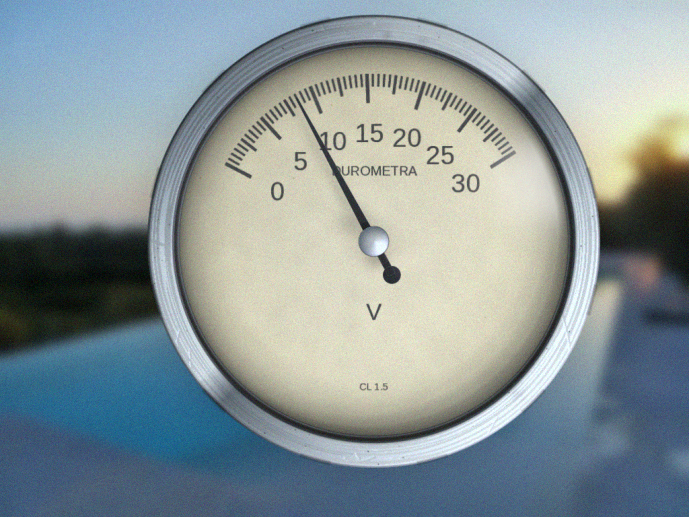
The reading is 8.5; V
